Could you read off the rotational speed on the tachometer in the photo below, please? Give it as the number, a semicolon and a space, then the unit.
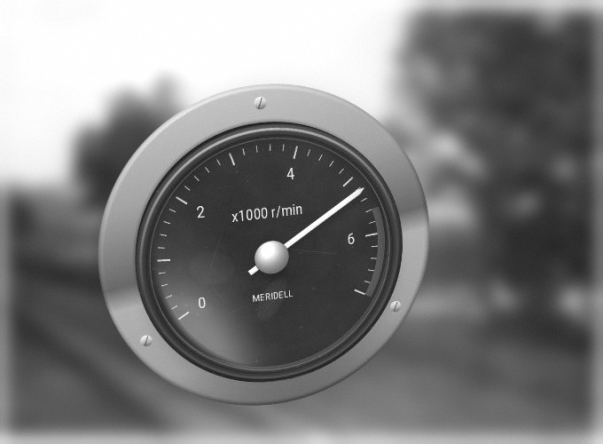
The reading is 5200; rpm
